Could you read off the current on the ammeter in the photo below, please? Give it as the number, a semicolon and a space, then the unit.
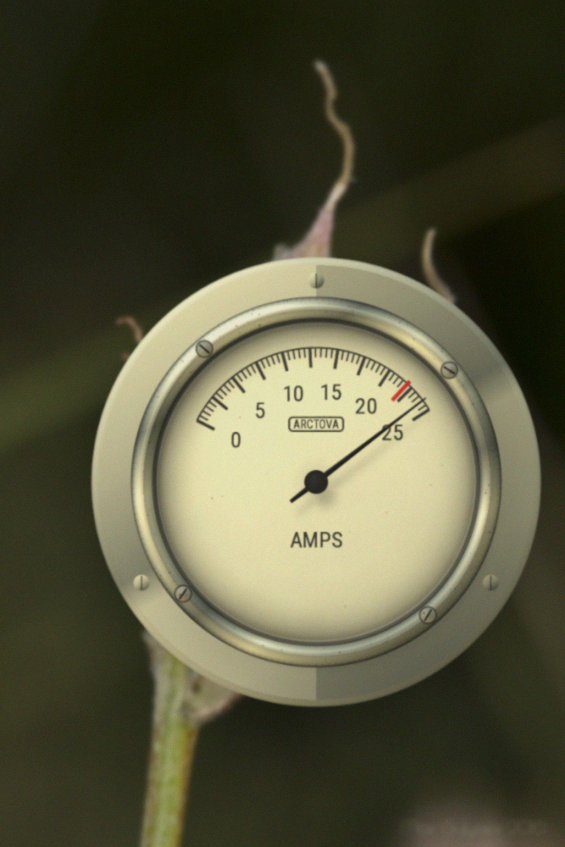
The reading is 24; A
